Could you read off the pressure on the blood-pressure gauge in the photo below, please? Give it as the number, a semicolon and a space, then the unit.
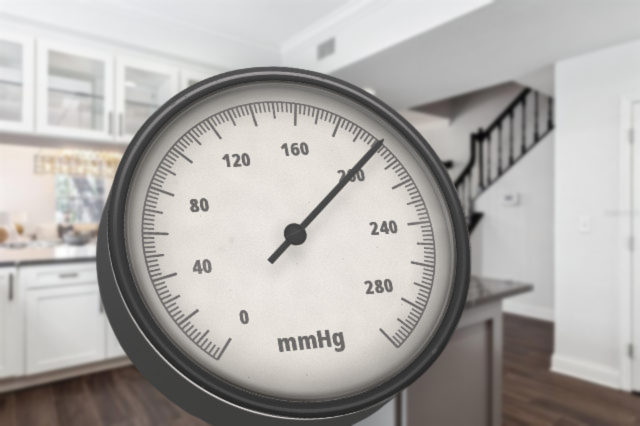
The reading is 200; mmHg
